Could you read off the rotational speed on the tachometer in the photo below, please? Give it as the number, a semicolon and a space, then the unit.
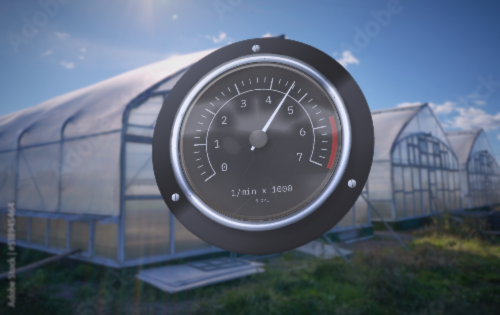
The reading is 4600; rpm
